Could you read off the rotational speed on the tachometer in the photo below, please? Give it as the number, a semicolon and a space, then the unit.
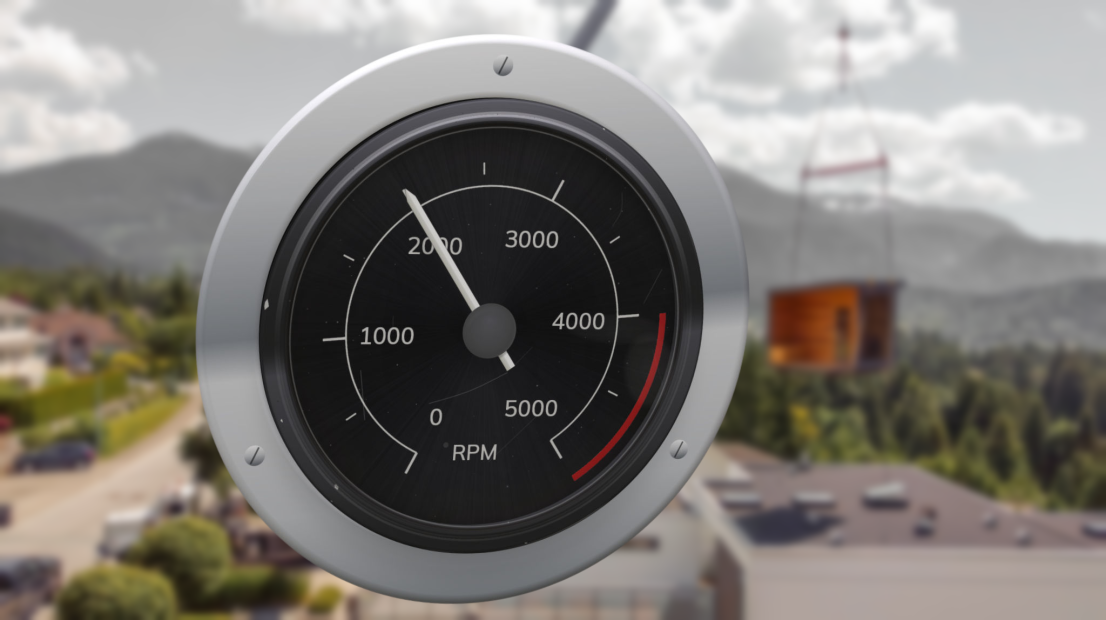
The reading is 2000; rpm
